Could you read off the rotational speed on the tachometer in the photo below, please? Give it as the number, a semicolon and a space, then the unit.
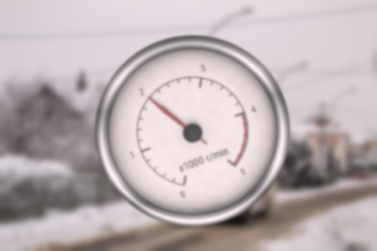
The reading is 2000; rpm
